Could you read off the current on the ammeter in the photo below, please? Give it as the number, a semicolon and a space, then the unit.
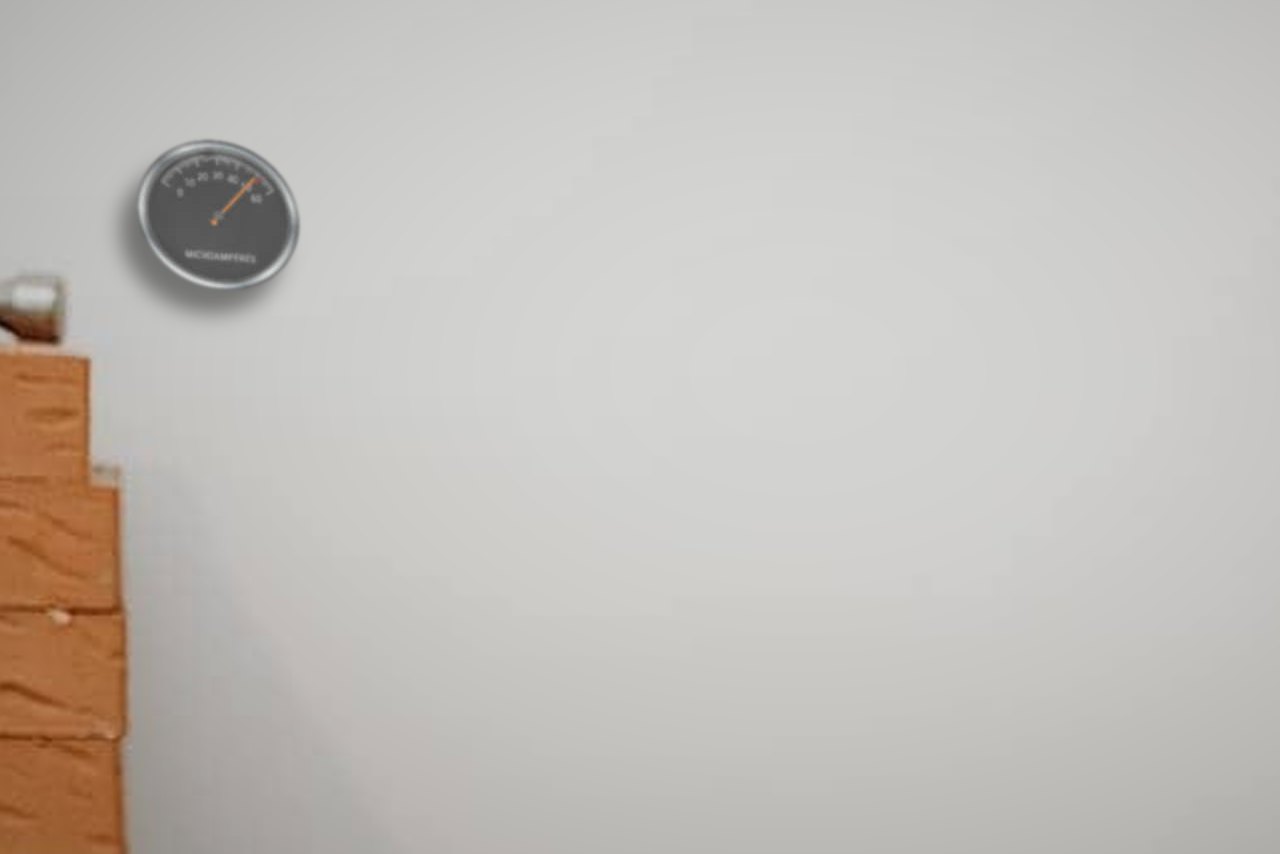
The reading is 50; µA
